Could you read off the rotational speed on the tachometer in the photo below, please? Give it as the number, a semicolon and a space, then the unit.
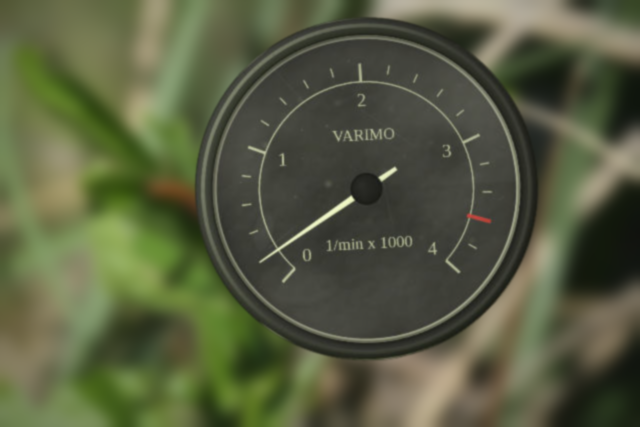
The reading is 200; rpm
